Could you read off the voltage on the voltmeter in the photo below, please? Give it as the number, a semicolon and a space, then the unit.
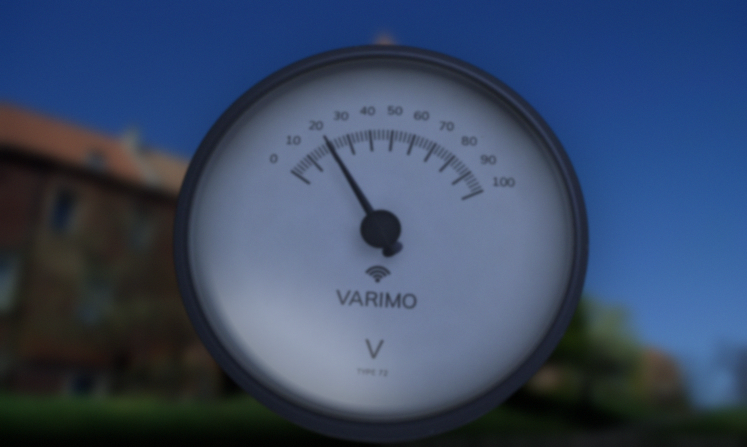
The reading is 20; V
